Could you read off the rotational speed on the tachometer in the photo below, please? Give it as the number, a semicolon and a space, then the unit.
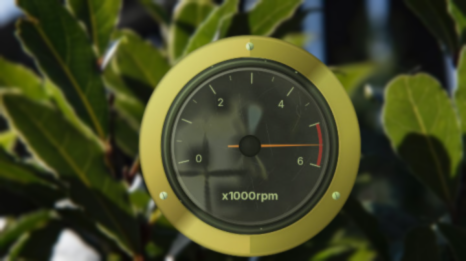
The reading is 5500; rpm
